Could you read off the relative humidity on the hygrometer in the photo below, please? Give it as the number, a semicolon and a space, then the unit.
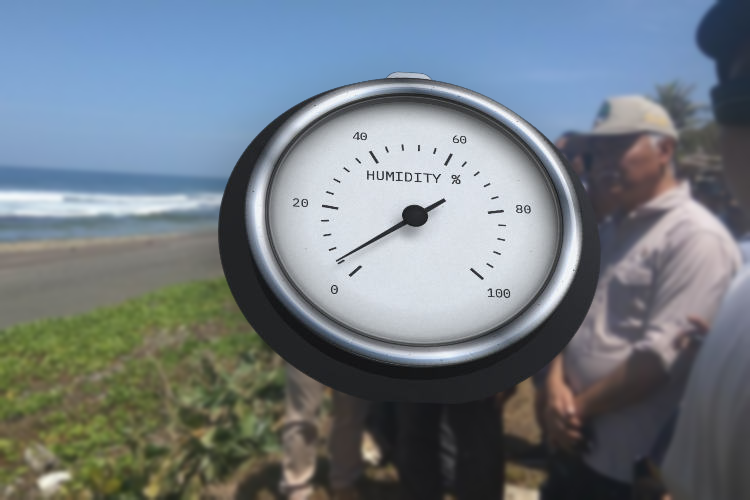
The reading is 4; %
